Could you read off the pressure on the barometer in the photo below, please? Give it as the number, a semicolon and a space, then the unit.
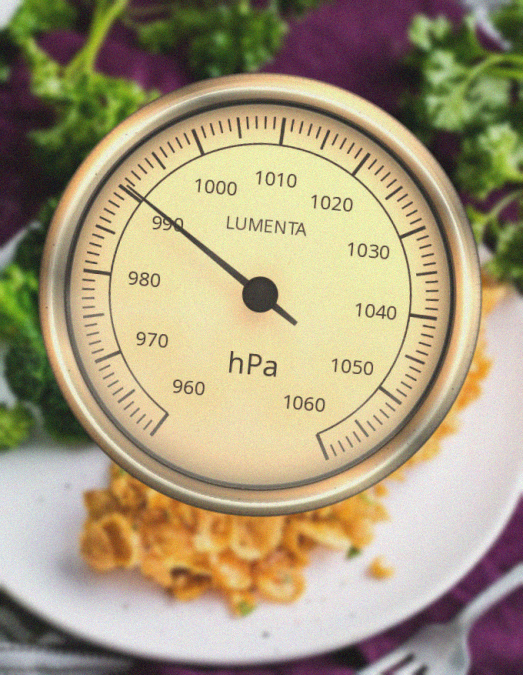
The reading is 990.5; hPa
